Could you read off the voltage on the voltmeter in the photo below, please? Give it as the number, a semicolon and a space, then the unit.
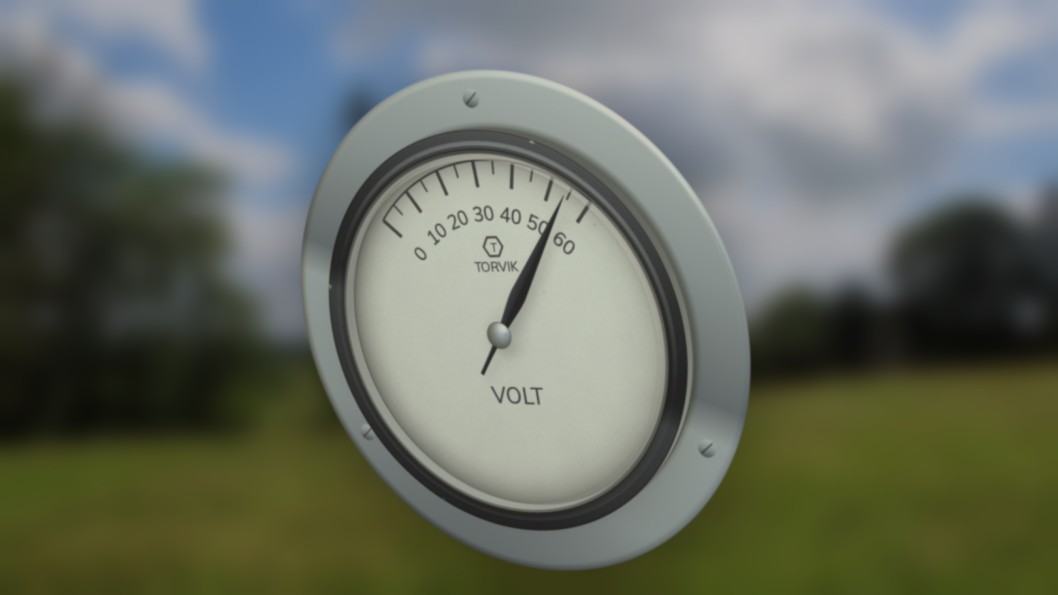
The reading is 55; V
